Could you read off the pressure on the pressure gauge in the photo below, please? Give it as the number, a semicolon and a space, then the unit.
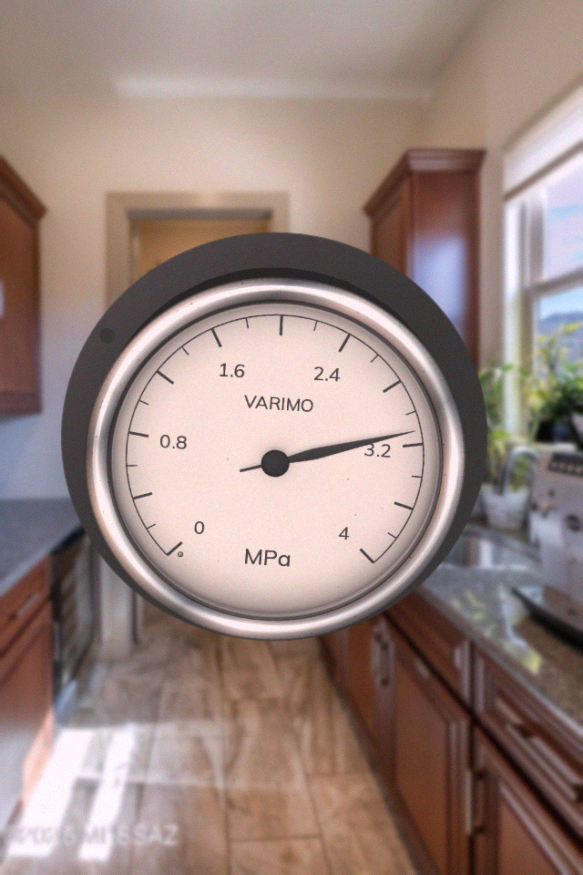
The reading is 3.1; MPa
